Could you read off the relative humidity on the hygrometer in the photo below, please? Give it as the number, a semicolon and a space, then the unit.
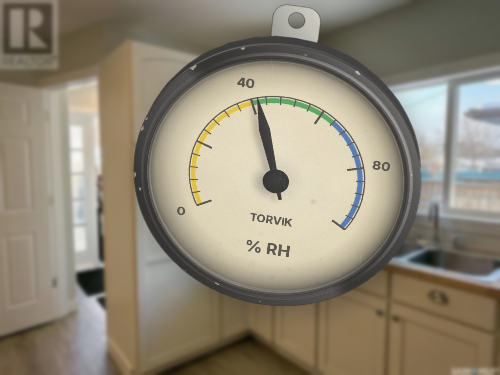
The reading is 42; %
